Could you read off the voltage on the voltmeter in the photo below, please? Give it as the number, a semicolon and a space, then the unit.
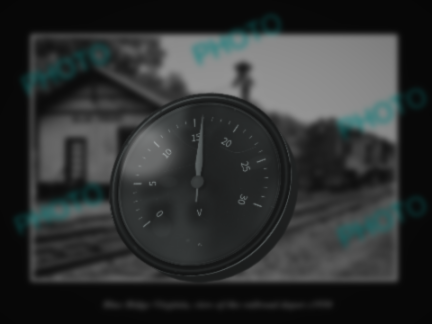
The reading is 16; V
